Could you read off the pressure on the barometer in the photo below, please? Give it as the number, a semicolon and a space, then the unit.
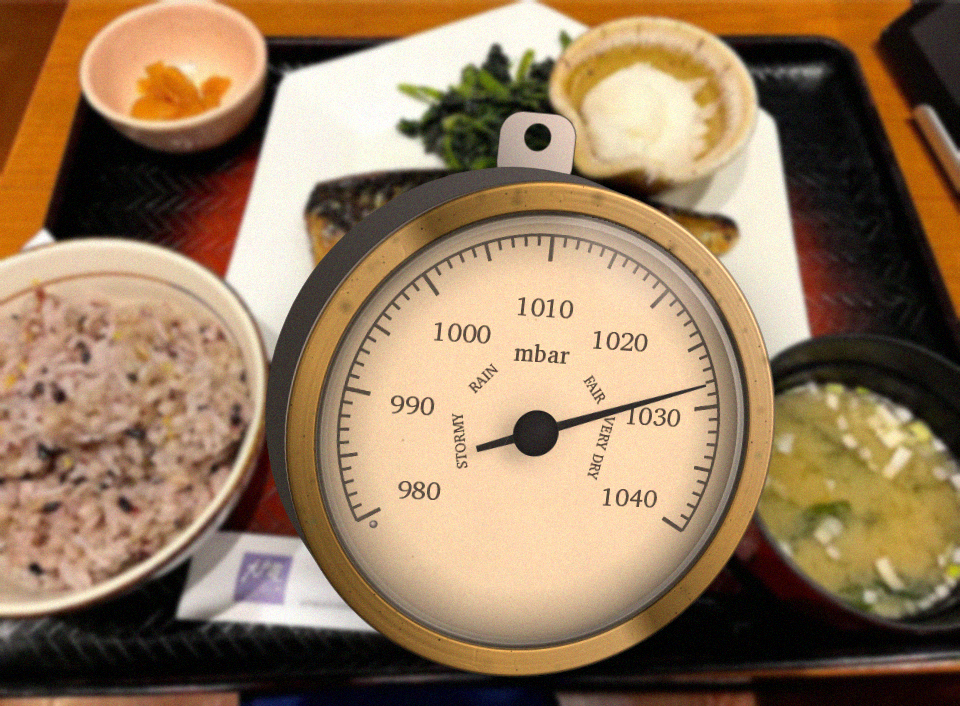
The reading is 1028; mbar
